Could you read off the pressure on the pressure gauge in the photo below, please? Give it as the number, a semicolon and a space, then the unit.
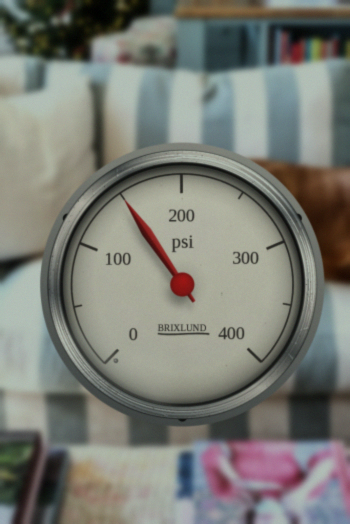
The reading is 150; psi
